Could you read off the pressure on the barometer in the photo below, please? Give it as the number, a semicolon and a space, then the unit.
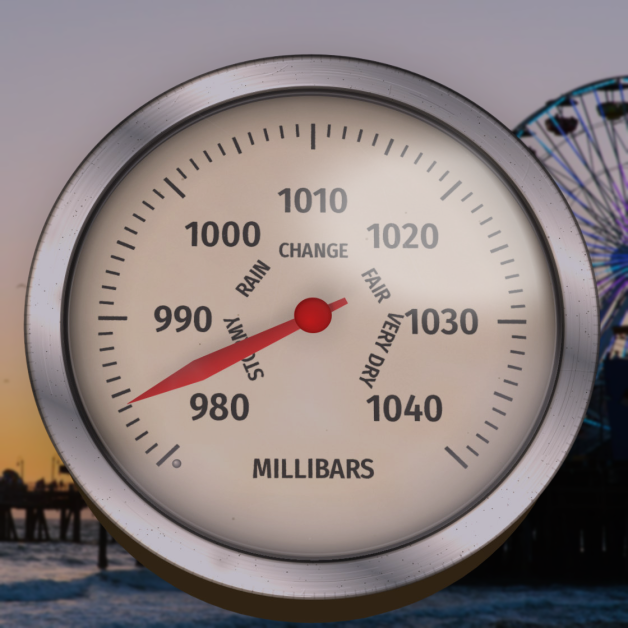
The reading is 984; mbar
